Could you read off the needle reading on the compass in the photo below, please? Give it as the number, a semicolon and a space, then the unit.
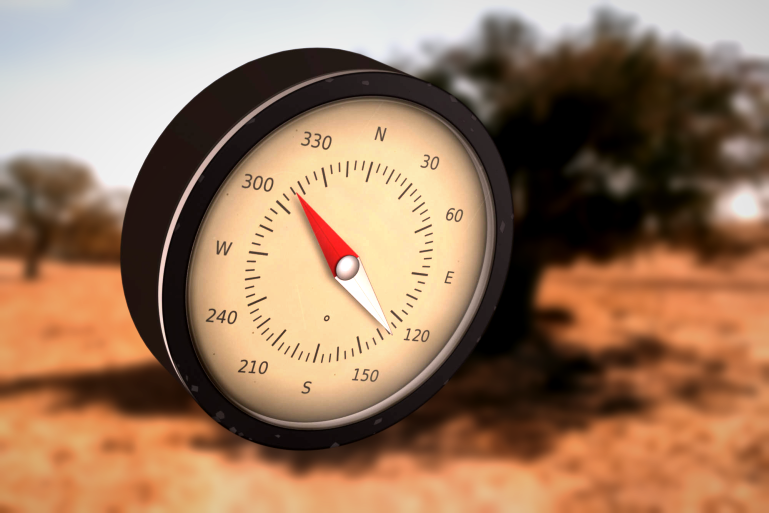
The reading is 310; °
